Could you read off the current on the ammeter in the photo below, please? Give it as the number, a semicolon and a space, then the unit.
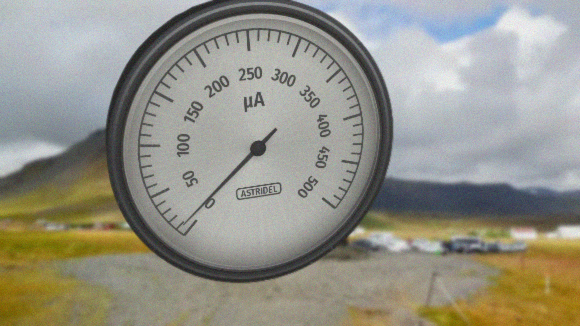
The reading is 10; µA
